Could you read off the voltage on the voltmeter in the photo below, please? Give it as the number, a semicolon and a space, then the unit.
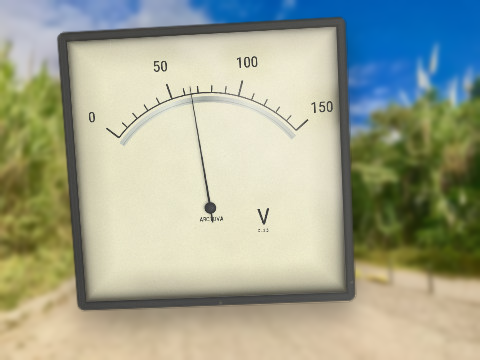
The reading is 65; V
